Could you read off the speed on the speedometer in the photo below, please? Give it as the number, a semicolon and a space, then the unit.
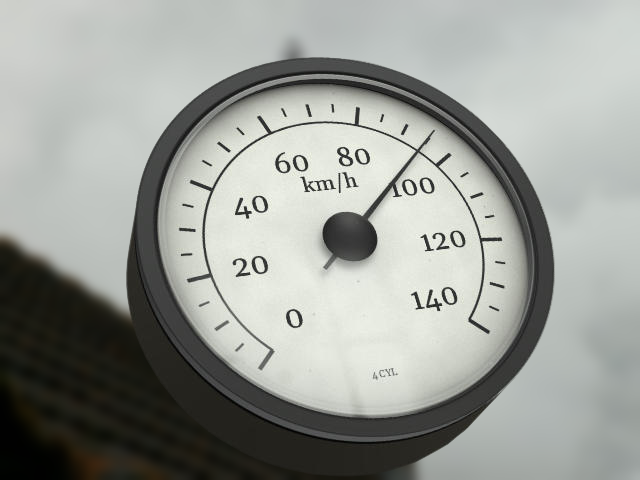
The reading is 95; km/h
